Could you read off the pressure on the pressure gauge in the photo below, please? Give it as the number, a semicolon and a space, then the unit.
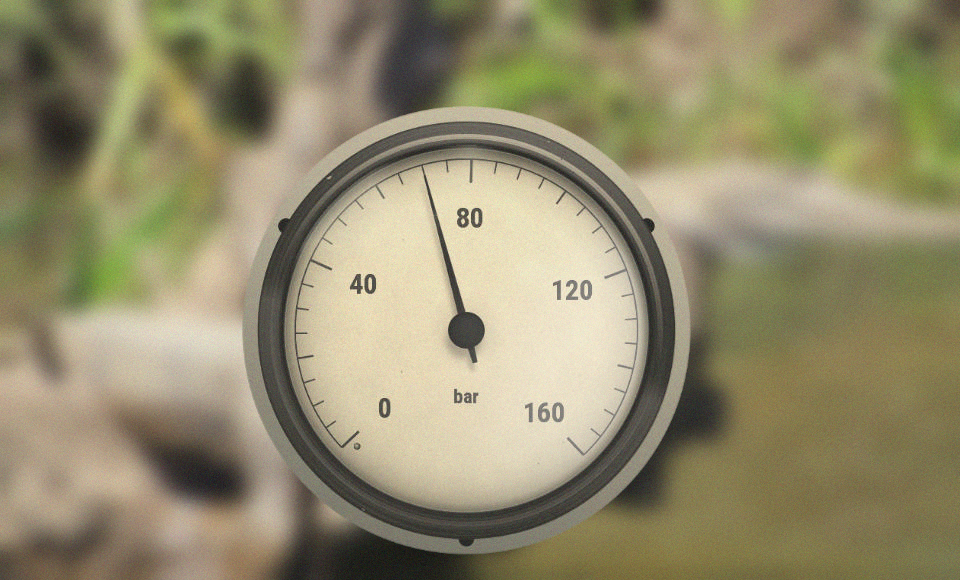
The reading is 70; bar
